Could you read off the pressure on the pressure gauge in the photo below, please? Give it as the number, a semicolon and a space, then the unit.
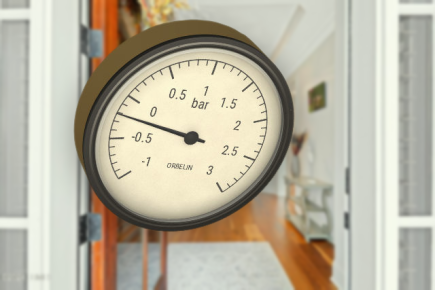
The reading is -0.2; bar
